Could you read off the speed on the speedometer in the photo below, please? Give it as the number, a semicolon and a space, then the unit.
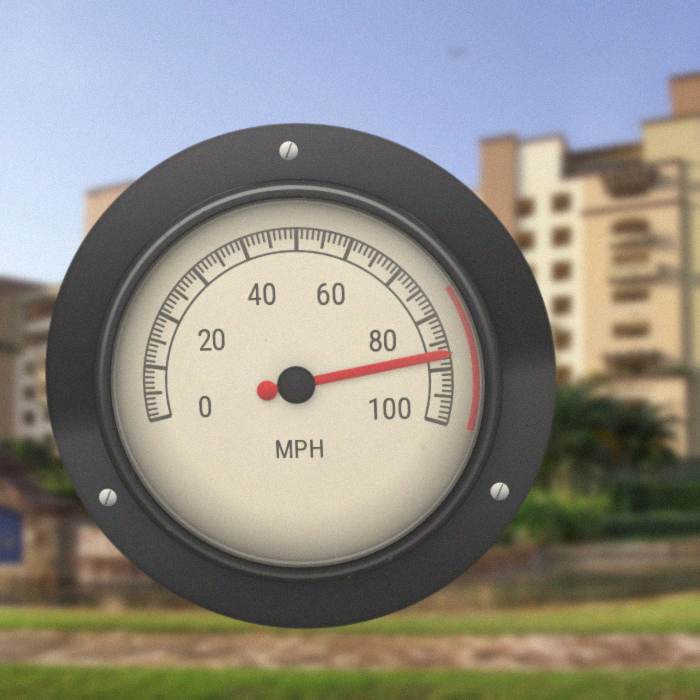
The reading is 87; mph
